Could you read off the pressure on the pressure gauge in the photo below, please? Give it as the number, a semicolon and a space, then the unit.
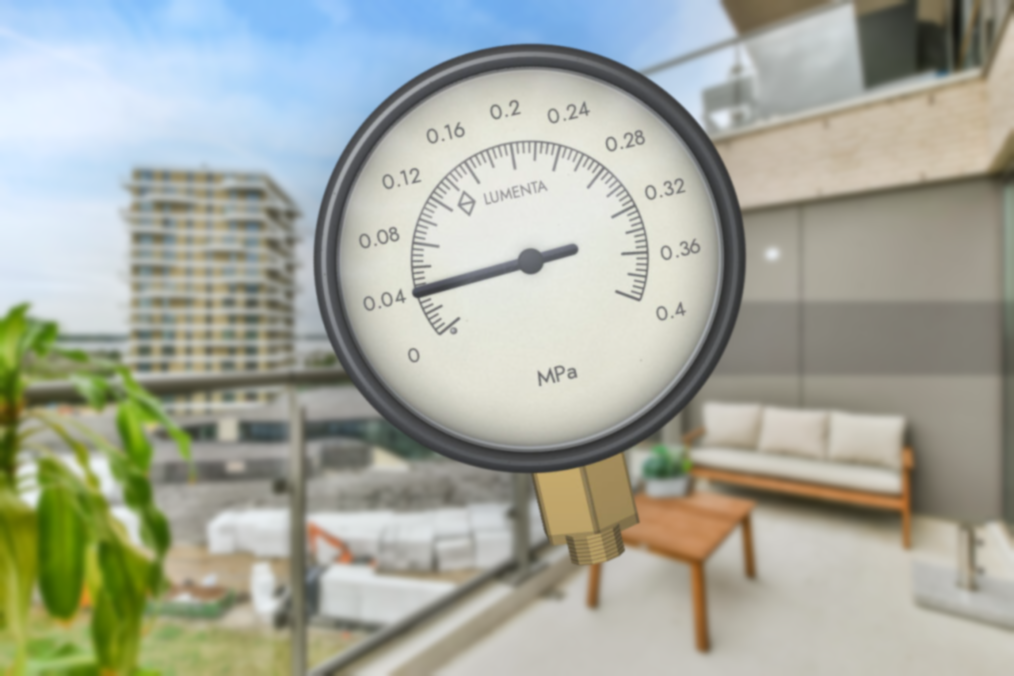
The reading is 0.04; MPa
